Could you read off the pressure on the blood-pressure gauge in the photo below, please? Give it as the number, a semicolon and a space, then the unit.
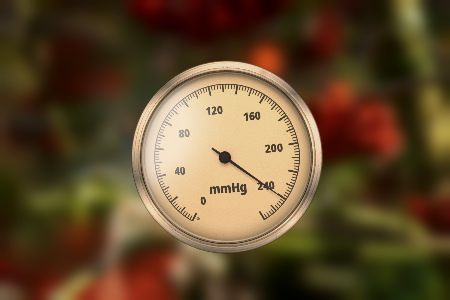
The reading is 240; mmHg
